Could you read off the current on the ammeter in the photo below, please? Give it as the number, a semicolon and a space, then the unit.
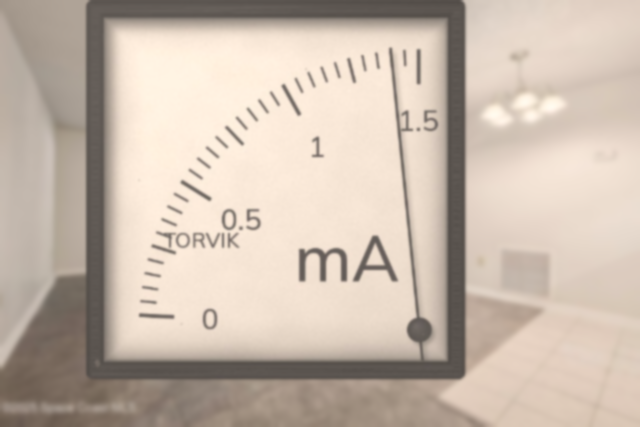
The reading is 1.4; mA
